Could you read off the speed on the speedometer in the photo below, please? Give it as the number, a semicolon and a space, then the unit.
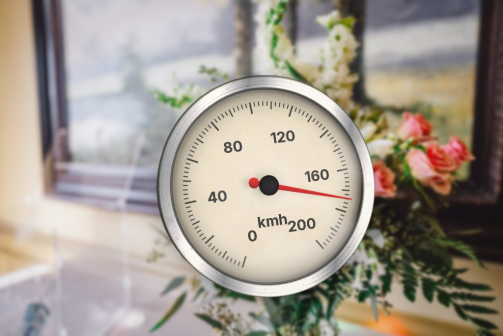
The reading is 174; km/h
